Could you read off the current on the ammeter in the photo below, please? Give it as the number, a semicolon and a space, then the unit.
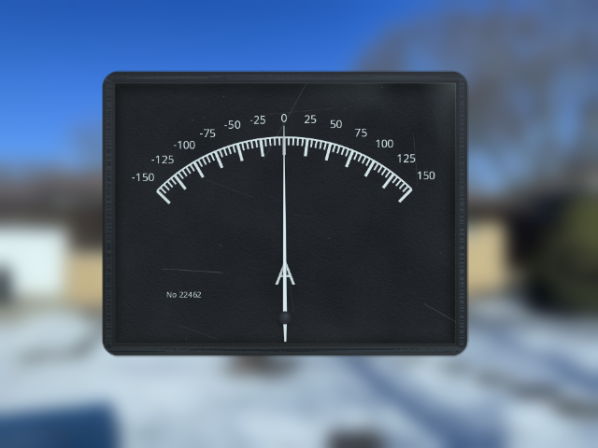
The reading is 0; A
